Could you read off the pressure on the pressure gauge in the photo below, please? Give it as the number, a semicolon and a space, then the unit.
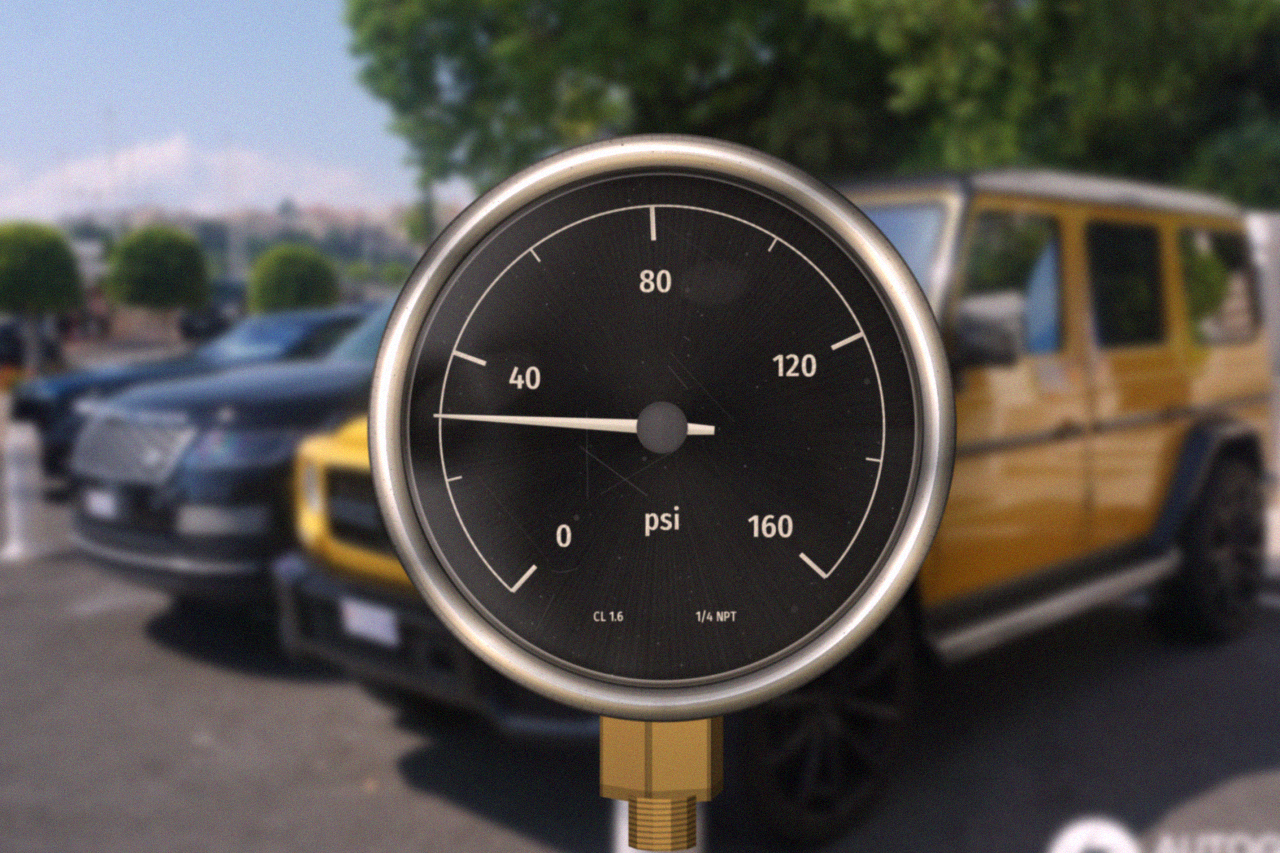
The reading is 30; psi
